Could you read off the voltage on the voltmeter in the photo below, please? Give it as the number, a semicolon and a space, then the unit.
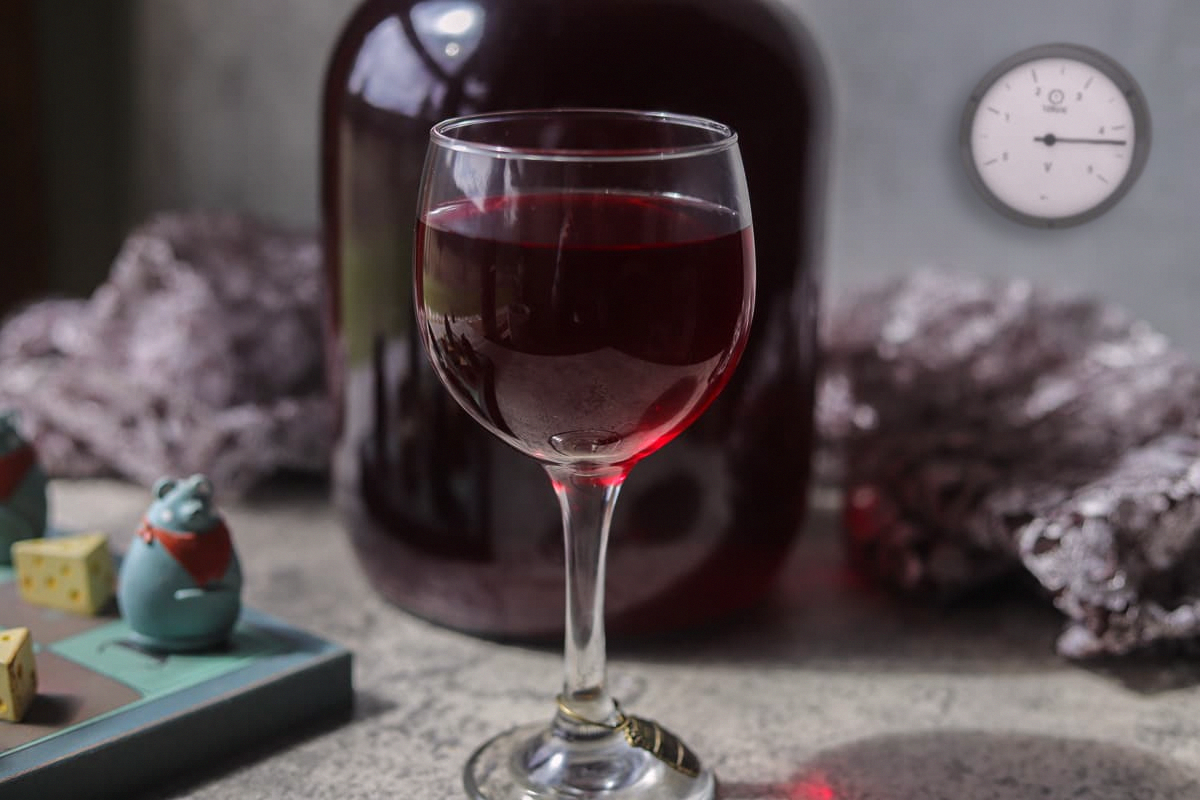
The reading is 4.25; V
